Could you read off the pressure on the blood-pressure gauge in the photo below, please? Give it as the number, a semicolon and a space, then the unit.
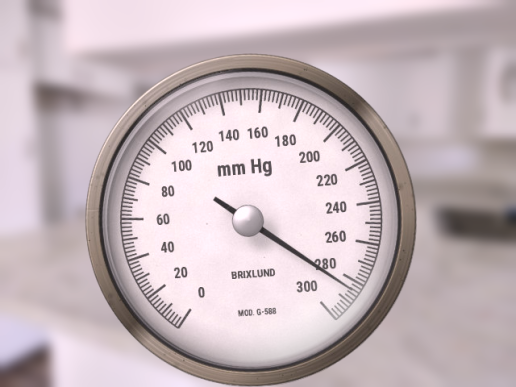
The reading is 284; mmHg
